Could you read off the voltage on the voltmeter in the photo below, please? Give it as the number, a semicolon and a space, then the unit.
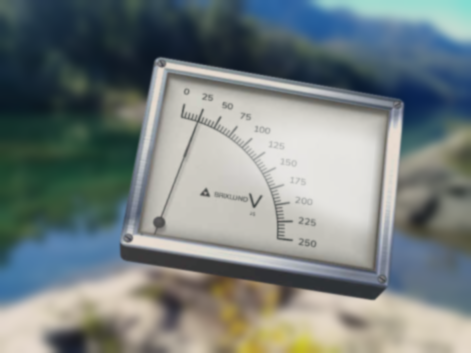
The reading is 25; V
